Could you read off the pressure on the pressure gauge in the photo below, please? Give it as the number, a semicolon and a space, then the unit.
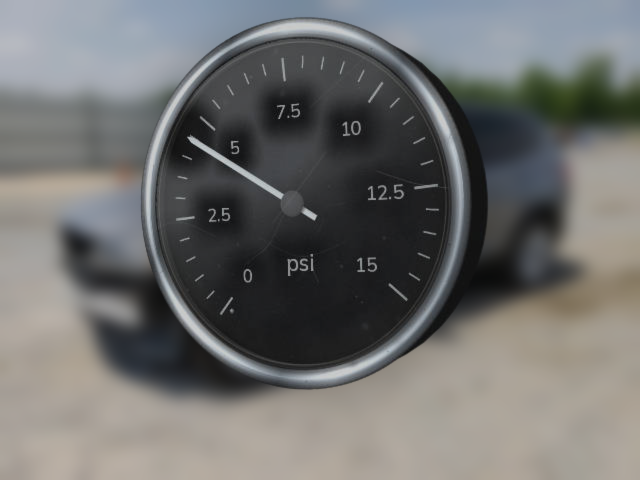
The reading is 4.5; psi
